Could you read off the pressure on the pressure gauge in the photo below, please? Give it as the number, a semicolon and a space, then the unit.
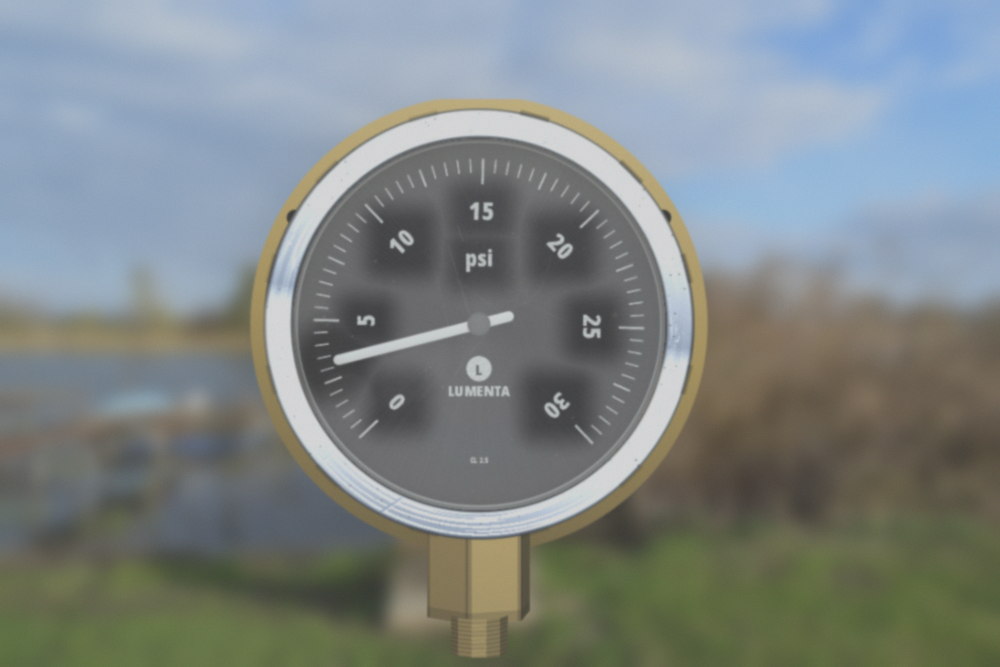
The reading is 3.25; psi
